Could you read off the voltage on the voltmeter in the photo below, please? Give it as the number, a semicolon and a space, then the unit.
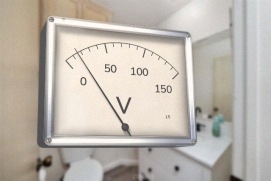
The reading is 15; V
